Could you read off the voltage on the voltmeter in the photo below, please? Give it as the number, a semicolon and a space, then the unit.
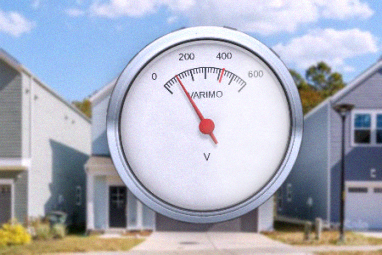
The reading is 100; V
